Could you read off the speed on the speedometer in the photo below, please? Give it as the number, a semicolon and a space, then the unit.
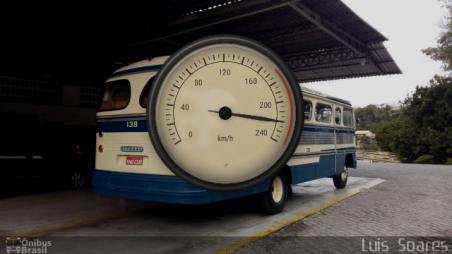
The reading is 220; km/h
